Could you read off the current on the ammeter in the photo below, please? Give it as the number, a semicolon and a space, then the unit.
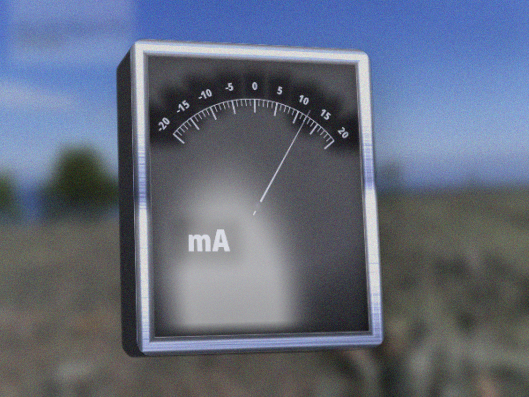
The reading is 12; mA
